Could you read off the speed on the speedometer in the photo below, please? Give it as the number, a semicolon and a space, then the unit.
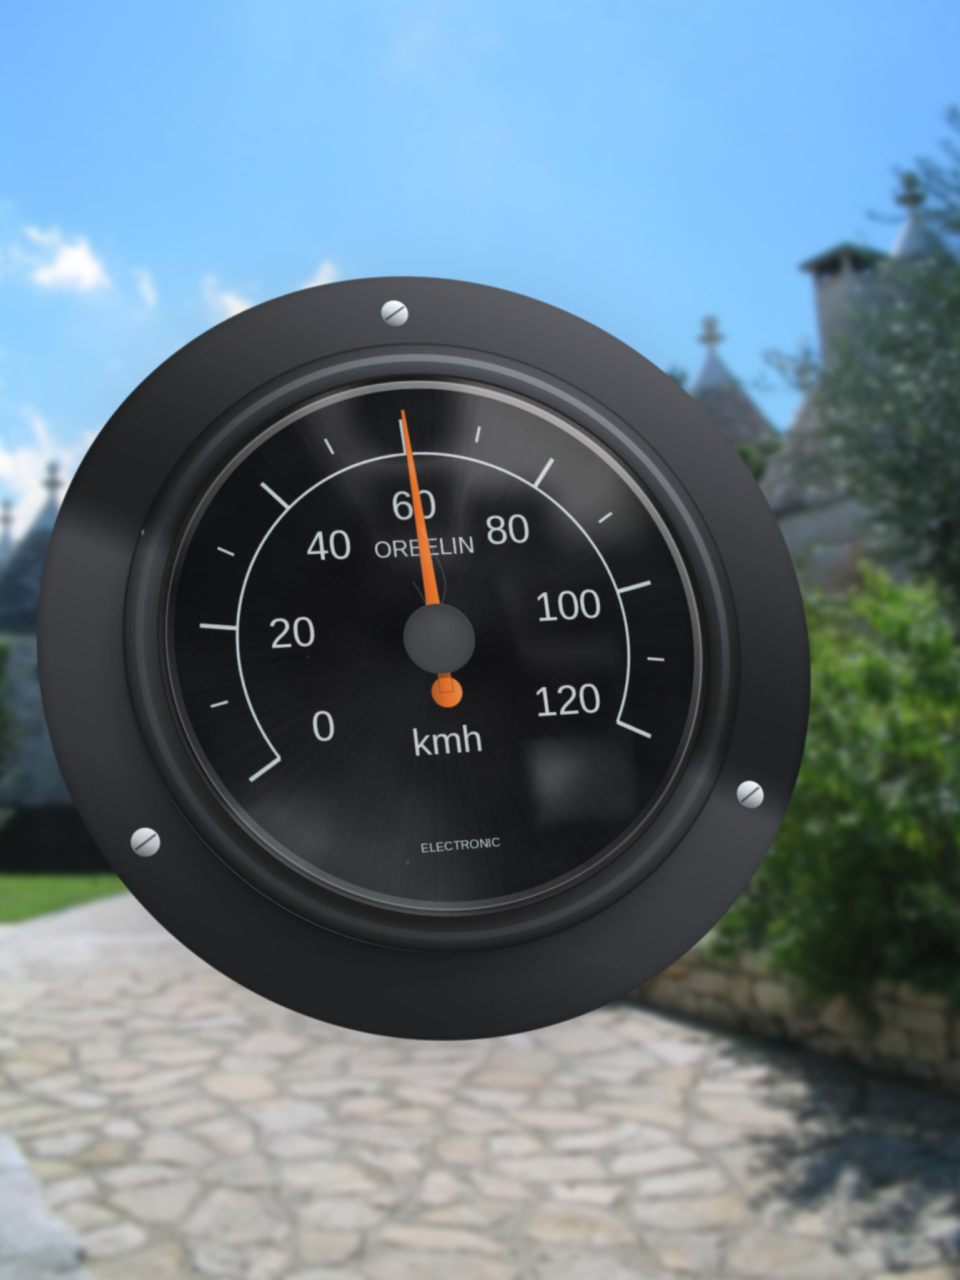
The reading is 60; km/h
